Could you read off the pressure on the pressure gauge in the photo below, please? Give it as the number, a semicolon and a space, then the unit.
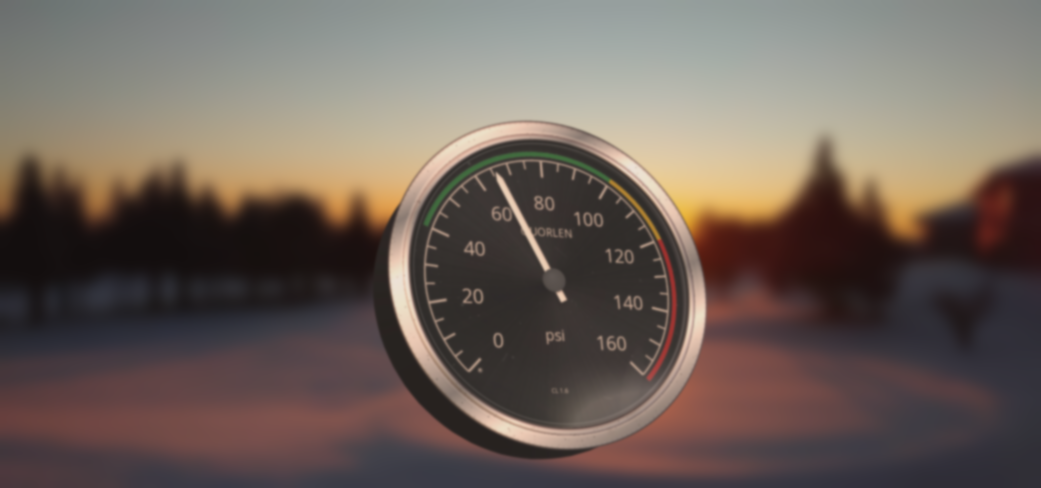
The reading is 65; psi
